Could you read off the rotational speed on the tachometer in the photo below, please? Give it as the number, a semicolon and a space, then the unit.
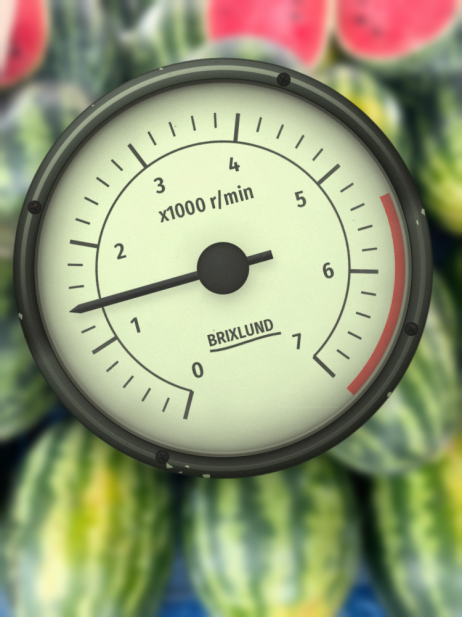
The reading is 1400; rpm
